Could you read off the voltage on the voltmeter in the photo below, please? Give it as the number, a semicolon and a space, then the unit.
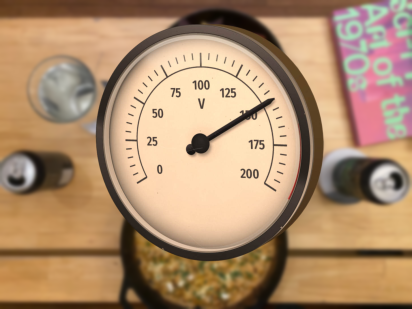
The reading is 150; V
